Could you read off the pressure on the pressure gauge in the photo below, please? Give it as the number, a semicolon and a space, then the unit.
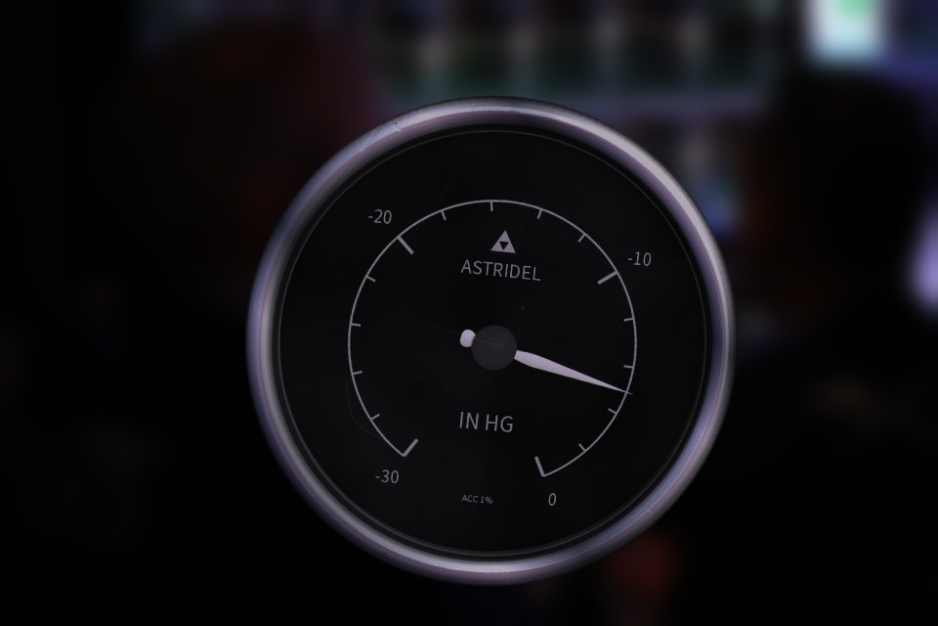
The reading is -5; inHg
